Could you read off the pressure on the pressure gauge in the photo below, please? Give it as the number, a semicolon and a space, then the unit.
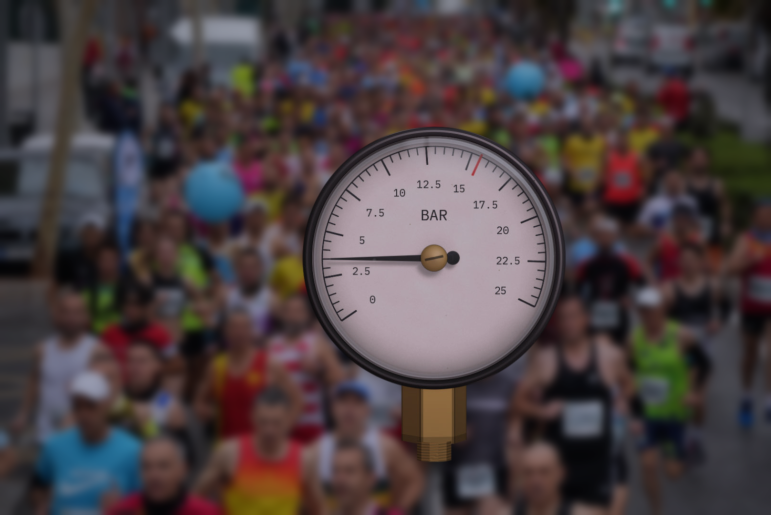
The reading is 3.5; bar
